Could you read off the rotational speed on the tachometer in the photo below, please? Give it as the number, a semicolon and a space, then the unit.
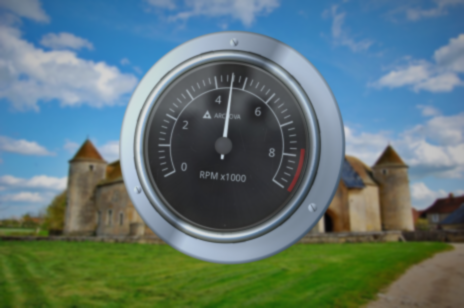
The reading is 4600; rpm
